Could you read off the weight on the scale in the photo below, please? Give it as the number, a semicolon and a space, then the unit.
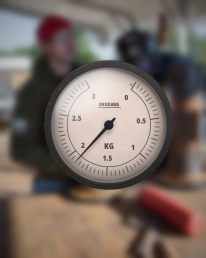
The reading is 1.9; kg
